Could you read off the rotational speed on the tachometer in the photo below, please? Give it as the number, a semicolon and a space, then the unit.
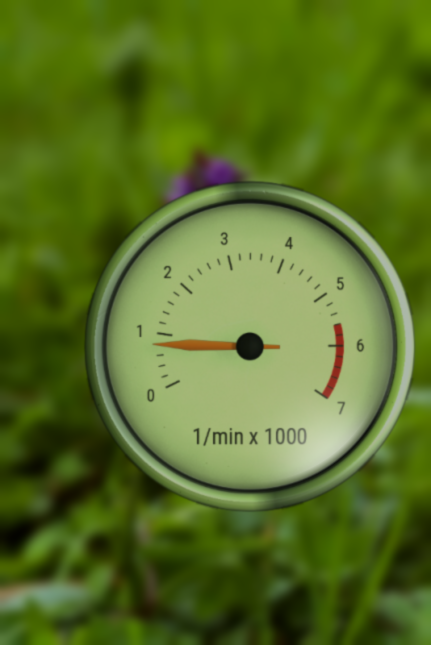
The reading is 800; rpm
